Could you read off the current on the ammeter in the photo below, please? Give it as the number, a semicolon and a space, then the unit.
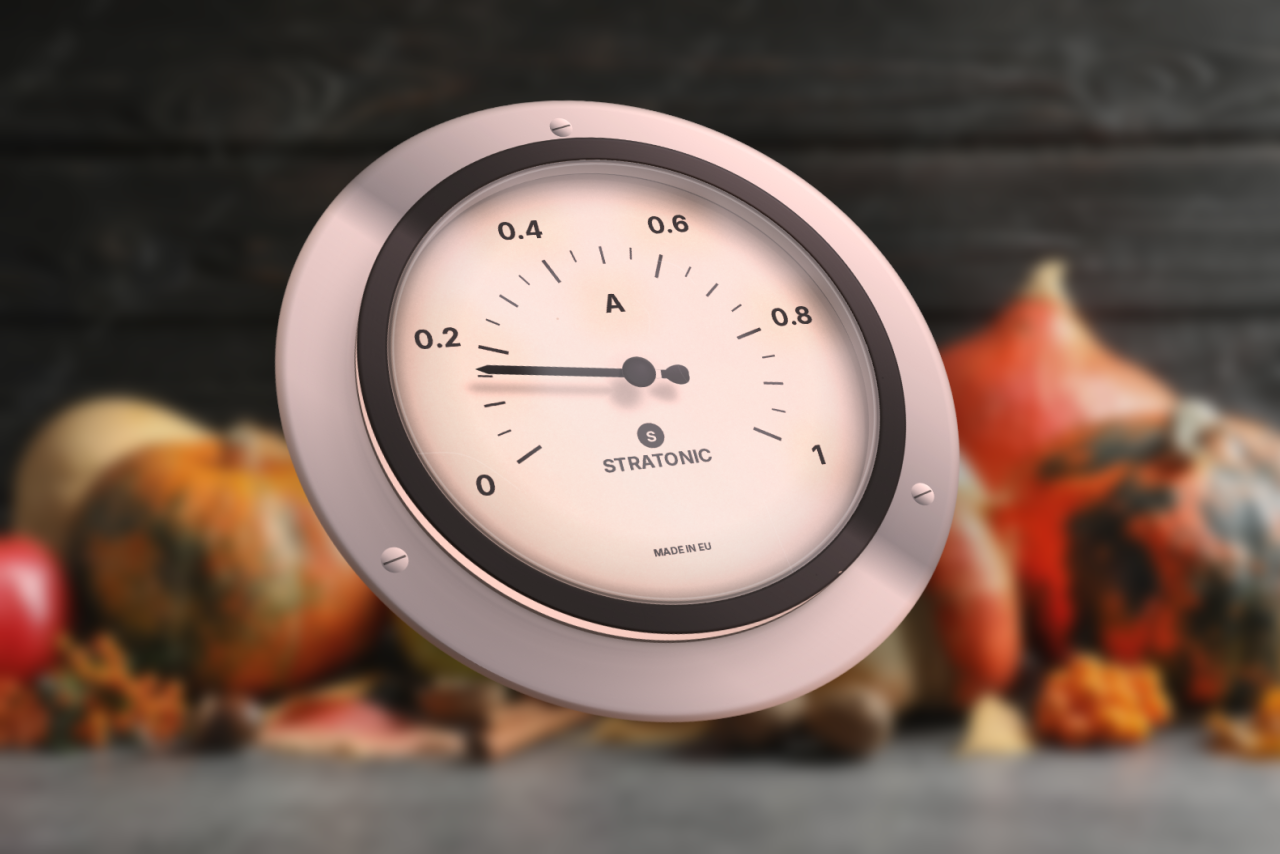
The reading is 0.15; A
